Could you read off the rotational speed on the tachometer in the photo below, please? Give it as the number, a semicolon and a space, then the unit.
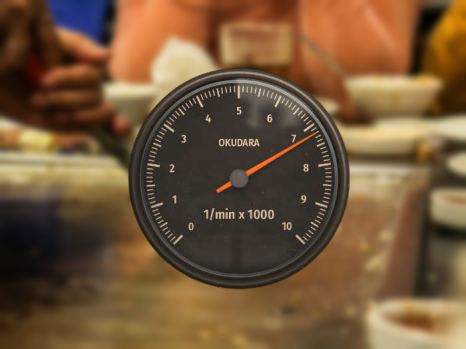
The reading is 7200; rpm
